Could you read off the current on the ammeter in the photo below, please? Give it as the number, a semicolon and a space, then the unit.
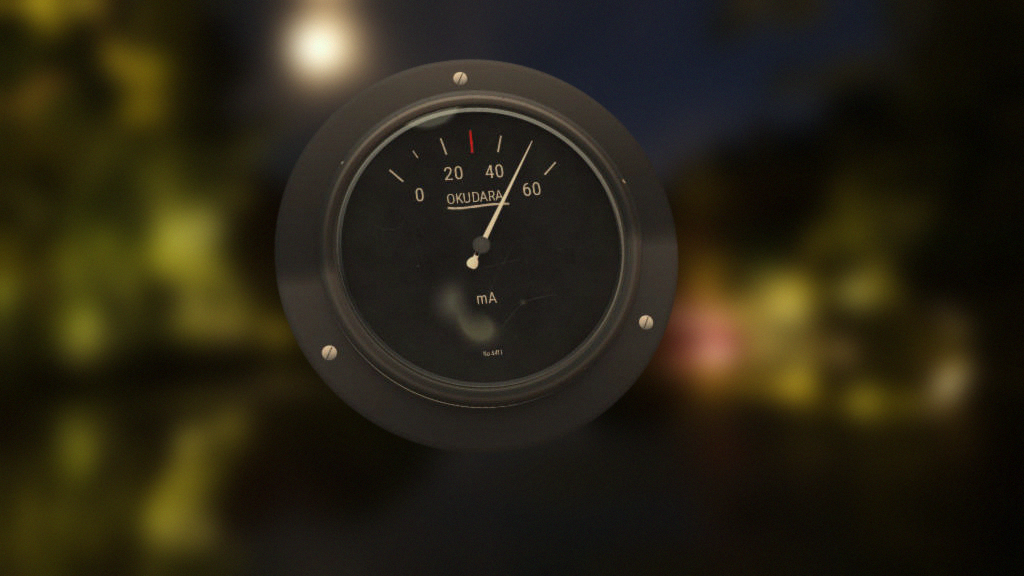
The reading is 50; mA
